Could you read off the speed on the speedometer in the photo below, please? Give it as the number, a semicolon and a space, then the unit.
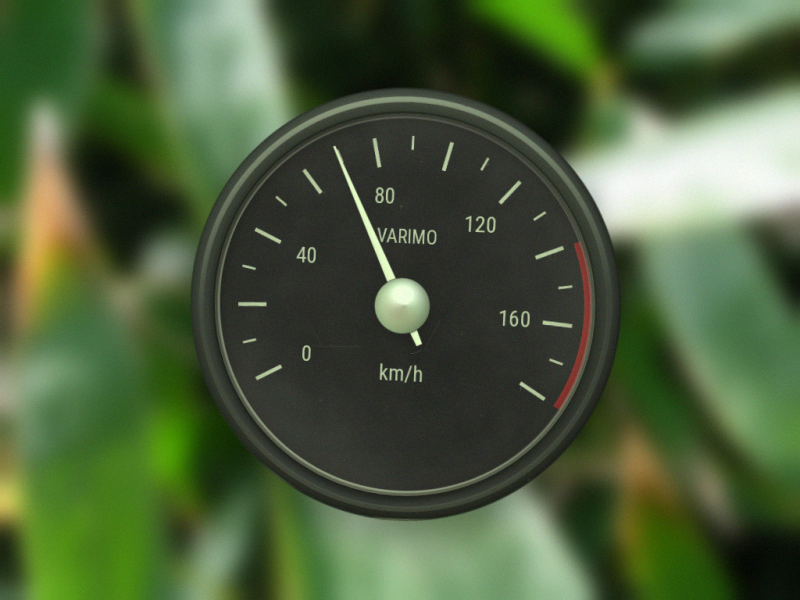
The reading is 70; km/h
